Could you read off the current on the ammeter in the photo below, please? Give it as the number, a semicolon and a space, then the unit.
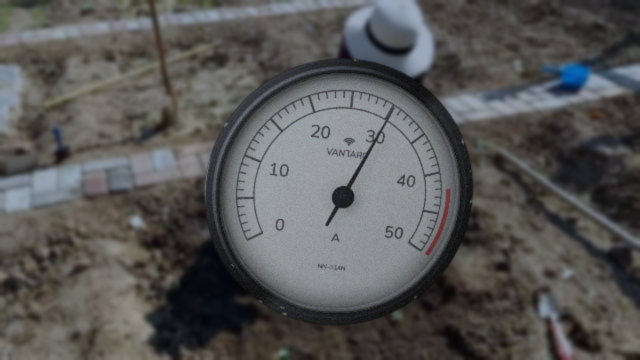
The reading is 30; A
